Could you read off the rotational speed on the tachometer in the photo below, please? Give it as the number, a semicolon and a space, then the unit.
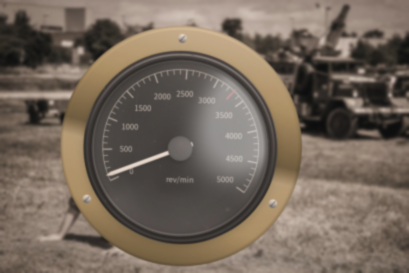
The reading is 100; rpm
